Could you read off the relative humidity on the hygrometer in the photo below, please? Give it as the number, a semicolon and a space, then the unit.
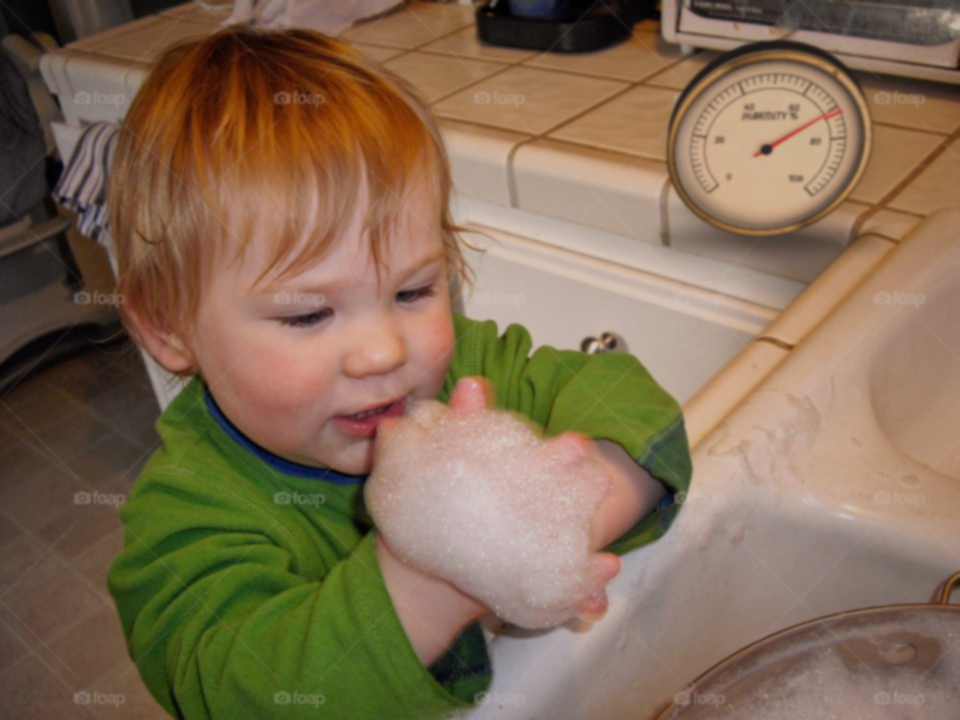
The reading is 70; %
